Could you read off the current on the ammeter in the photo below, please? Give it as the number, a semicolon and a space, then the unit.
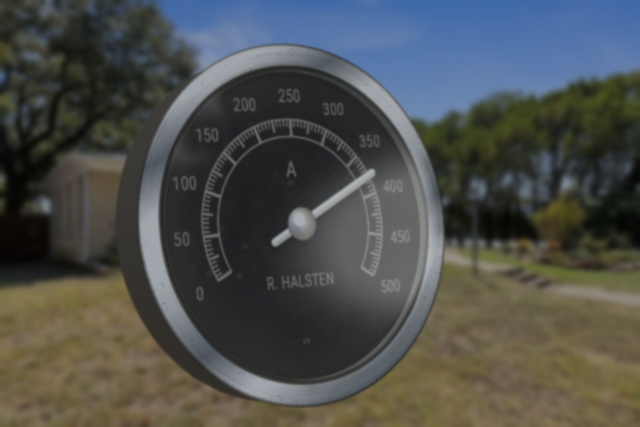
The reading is 375; A
